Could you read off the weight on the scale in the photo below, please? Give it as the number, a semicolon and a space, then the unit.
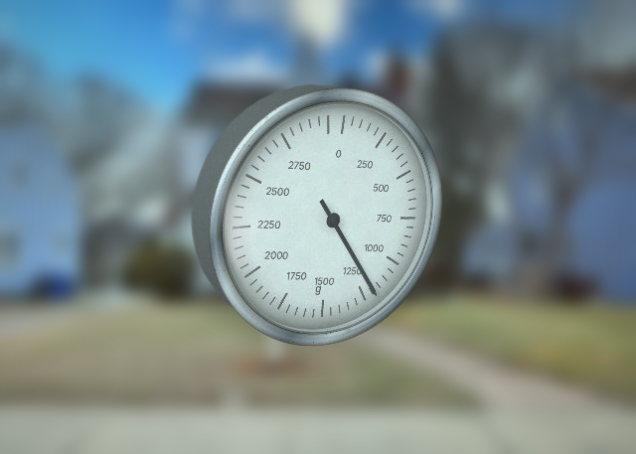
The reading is 1200; g
